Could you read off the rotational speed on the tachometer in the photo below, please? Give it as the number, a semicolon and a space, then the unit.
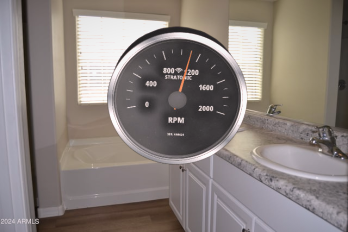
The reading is 1100; rpm
